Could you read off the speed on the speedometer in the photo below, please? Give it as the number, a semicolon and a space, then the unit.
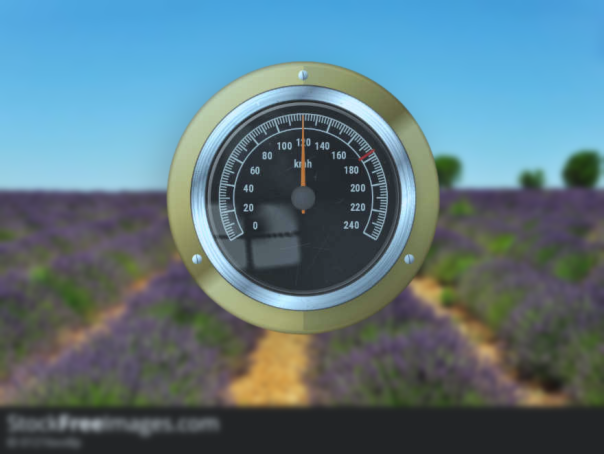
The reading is 120; km/h
